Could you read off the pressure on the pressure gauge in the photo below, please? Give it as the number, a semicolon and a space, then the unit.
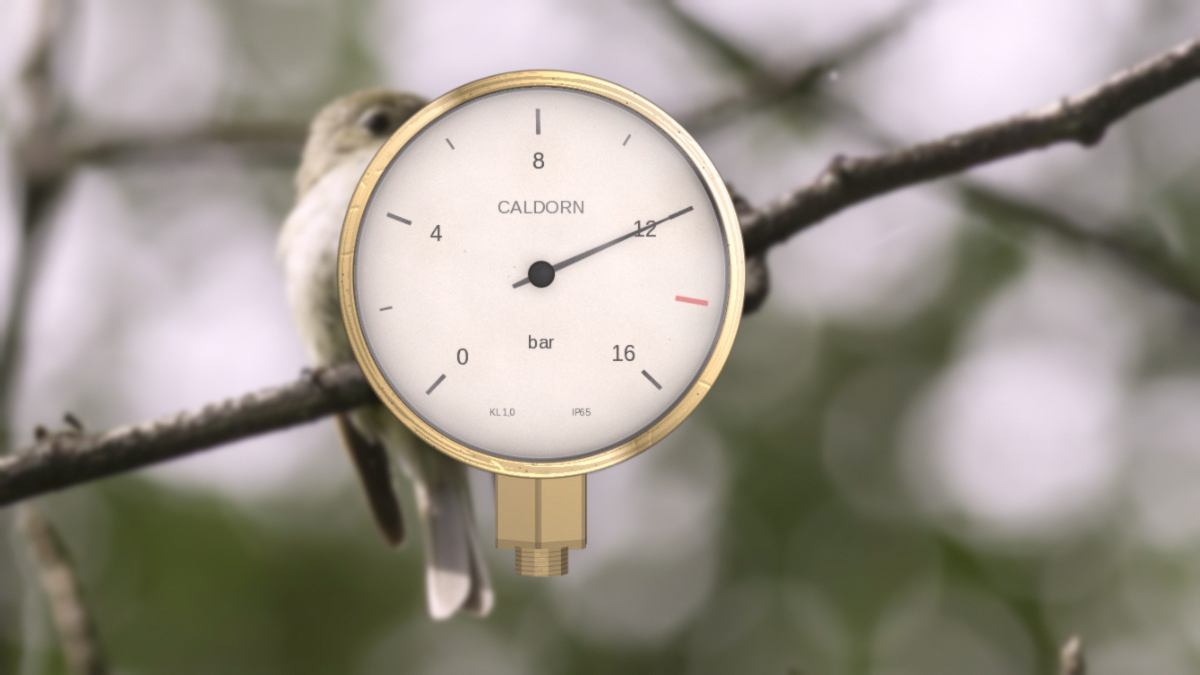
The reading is 12; bar
